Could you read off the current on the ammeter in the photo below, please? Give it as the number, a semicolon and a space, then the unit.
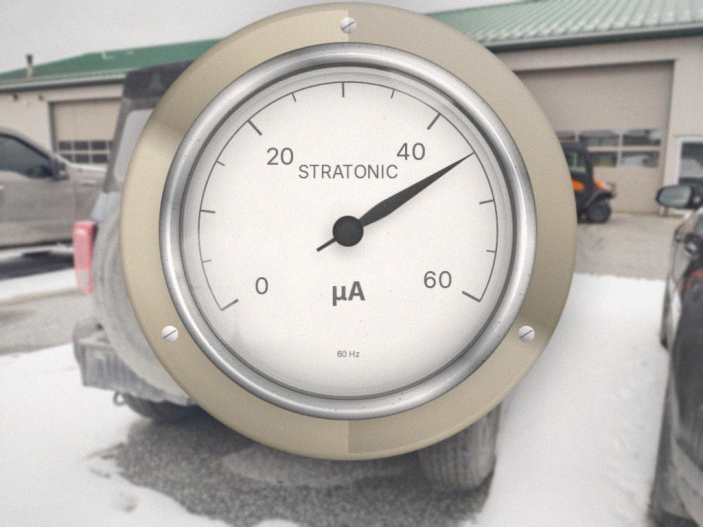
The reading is 45; µA
